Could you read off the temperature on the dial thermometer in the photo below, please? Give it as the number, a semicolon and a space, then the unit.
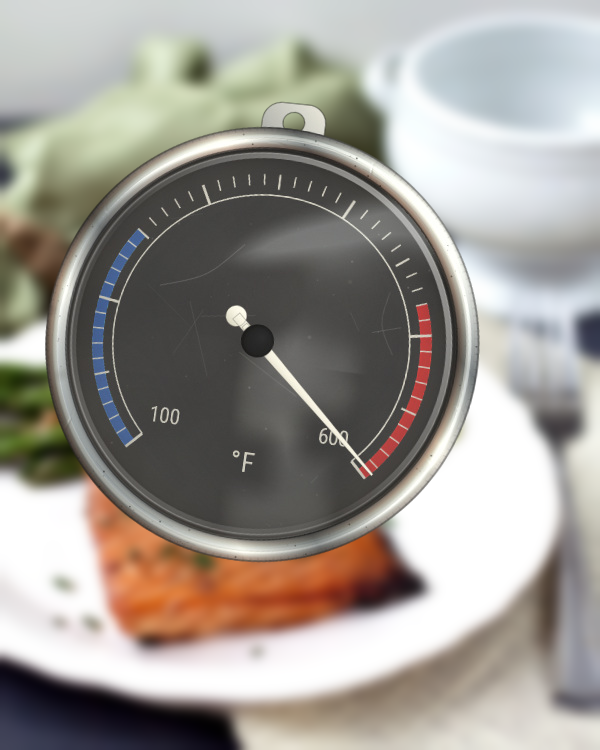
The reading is 595; °F
